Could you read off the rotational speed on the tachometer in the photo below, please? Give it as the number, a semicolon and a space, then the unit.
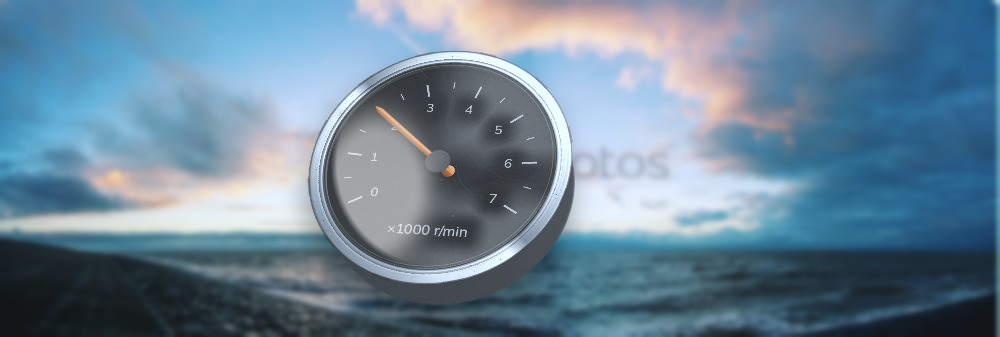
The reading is 2000; rpm
